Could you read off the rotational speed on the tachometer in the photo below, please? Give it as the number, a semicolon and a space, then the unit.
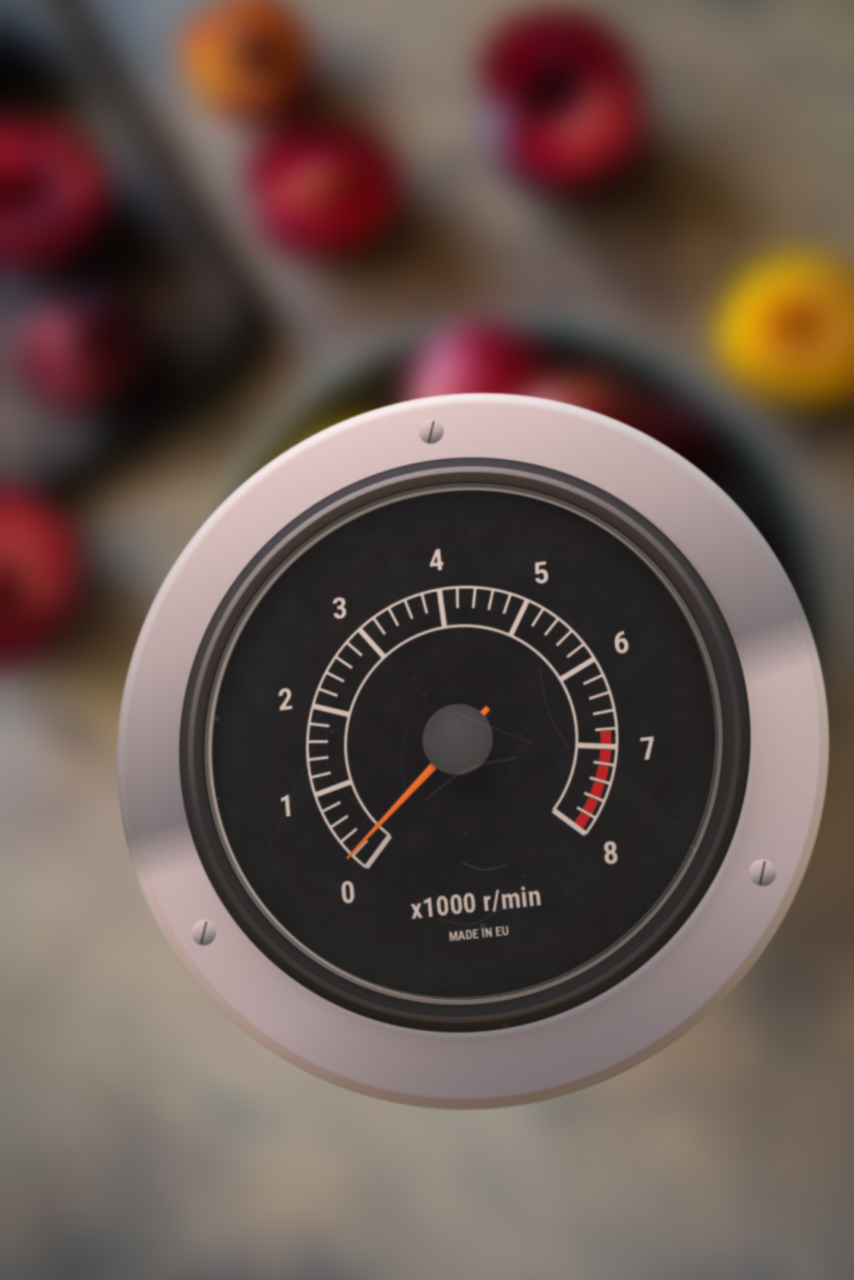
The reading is 200; rpm
